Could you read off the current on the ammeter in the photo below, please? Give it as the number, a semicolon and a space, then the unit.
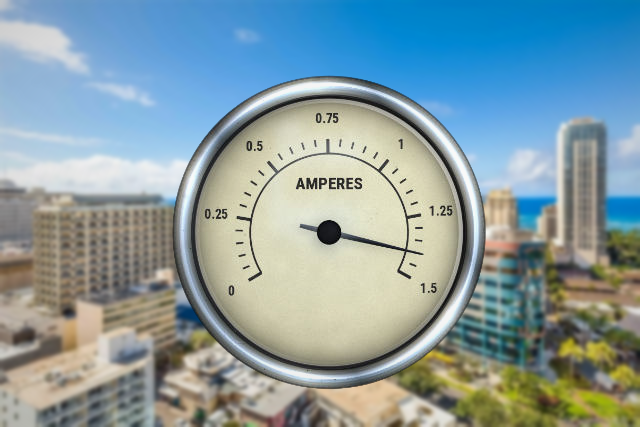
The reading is 1.4; A
